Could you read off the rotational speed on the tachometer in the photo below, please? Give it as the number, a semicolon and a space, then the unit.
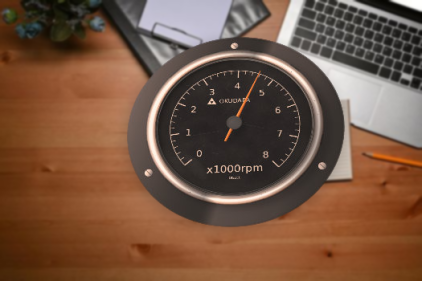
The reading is 4600; rpm
